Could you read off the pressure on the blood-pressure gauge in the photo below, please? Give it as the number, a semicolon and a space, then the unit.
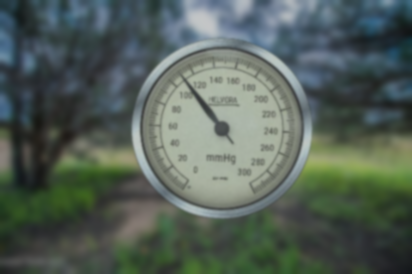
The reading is 110; mmHg
